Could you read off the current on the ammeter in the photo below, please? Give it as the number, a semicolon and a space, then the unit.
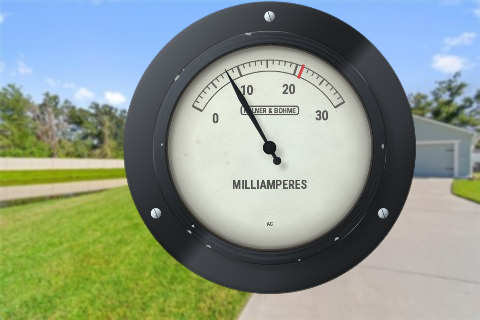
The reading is 8; mA
